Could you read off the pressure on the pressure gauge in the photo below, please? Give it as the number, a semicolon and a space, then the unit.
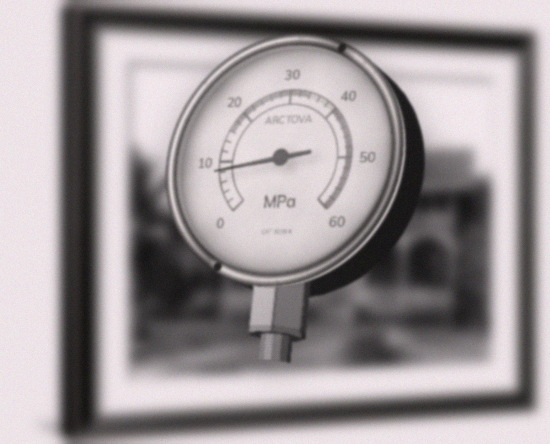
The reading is 8; MPa
